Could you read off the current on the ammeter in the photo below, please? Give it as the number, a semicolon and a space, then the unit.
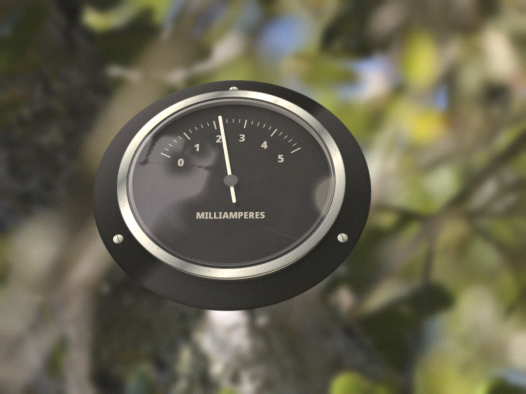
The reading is 2.2; mA
